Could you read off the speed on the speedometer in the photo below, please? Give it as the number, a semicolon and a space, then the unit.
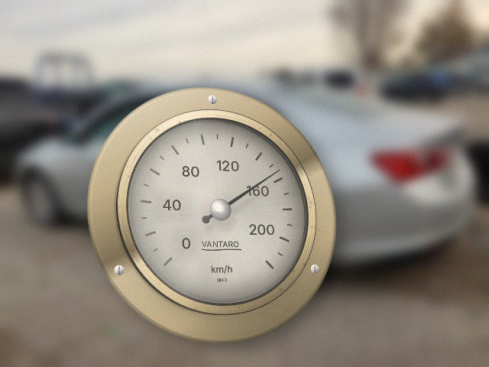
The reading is 155; km/h
